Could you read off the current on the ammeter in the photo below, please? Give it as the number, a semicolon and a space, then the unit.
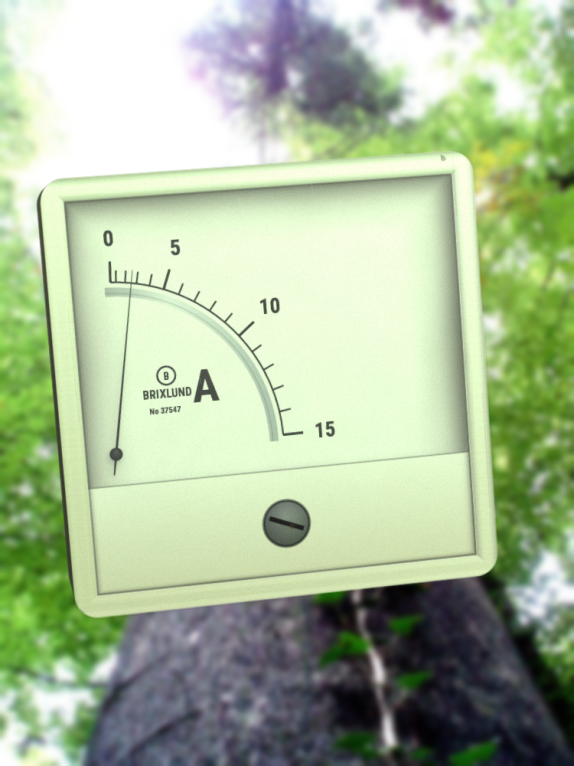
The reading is 2.5; A
